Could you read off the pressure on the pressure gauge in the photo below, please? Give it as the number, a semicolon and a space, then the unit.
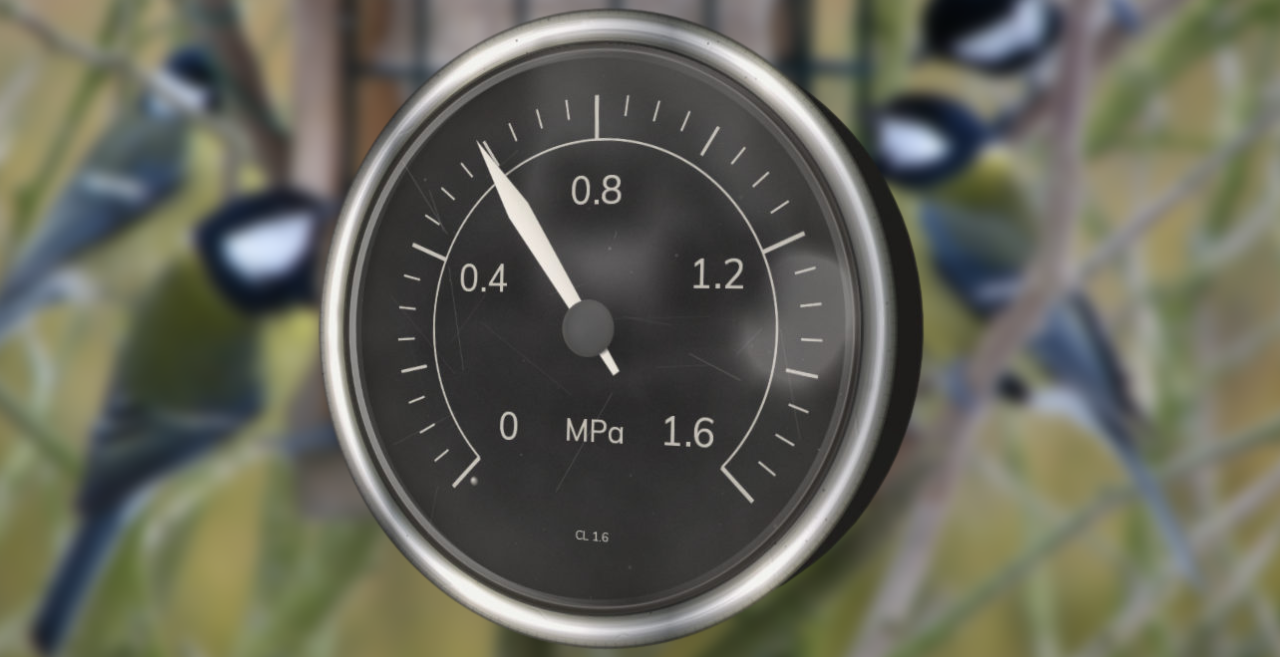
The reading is 0.6; MPa
